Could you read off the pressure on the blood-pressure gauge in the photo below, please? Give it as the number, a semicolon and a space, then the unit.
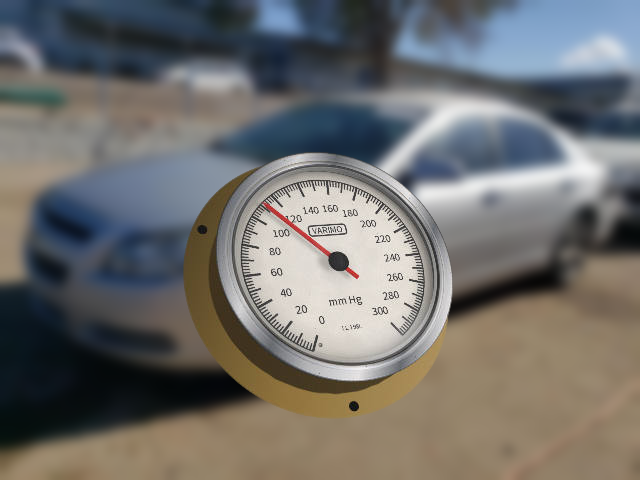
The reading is 110; mmHg
